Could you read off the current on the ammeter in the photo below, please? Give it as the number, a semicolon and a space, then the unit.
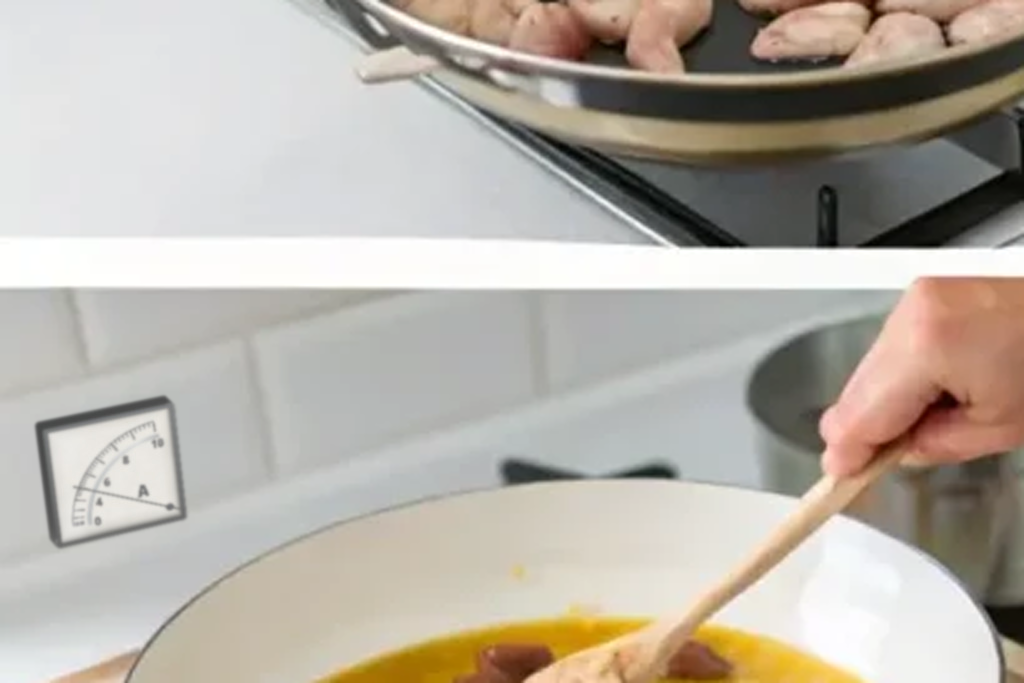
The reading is 5; A
